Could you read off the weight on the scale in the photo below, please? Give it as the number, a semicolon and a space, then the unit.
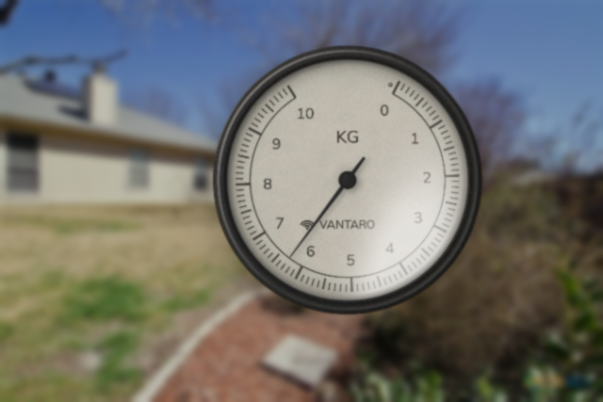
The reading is 6.3; kg
